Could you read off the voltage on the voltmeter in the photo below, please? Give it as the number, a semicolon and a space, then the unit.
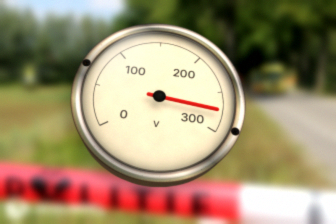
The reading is 275; V
